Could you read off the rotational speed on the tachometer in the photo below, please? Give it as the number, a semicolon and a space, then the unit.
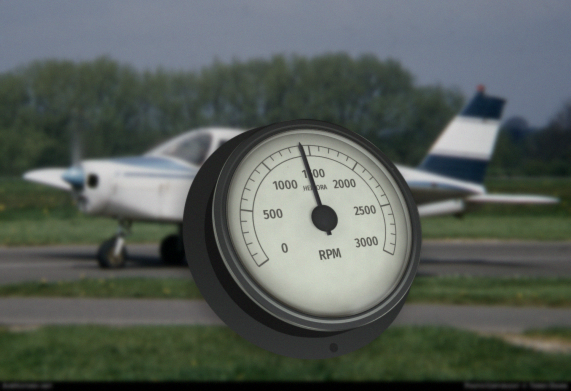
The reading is 1400; rpm
